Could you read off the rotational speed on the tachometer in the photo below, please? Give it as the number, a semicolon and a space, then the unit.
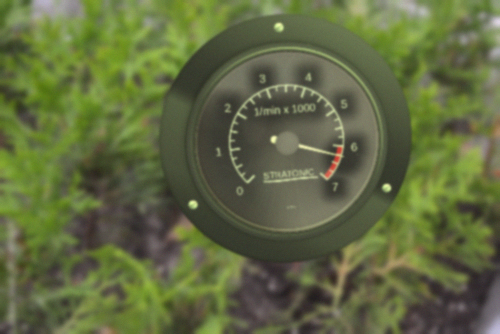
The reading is 6250; rpm
